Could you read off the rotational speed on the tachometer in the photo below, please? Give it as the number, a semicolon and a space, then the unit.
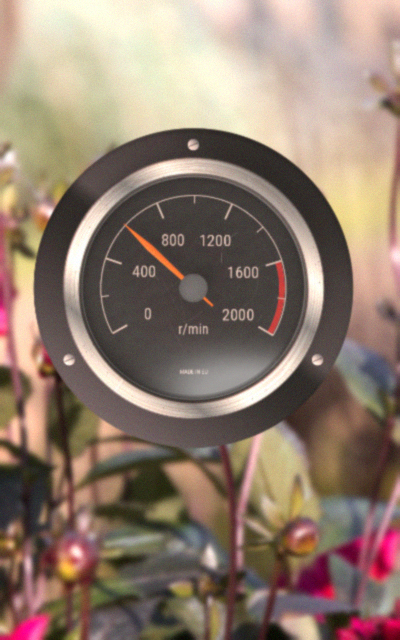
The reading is 600; rpm
